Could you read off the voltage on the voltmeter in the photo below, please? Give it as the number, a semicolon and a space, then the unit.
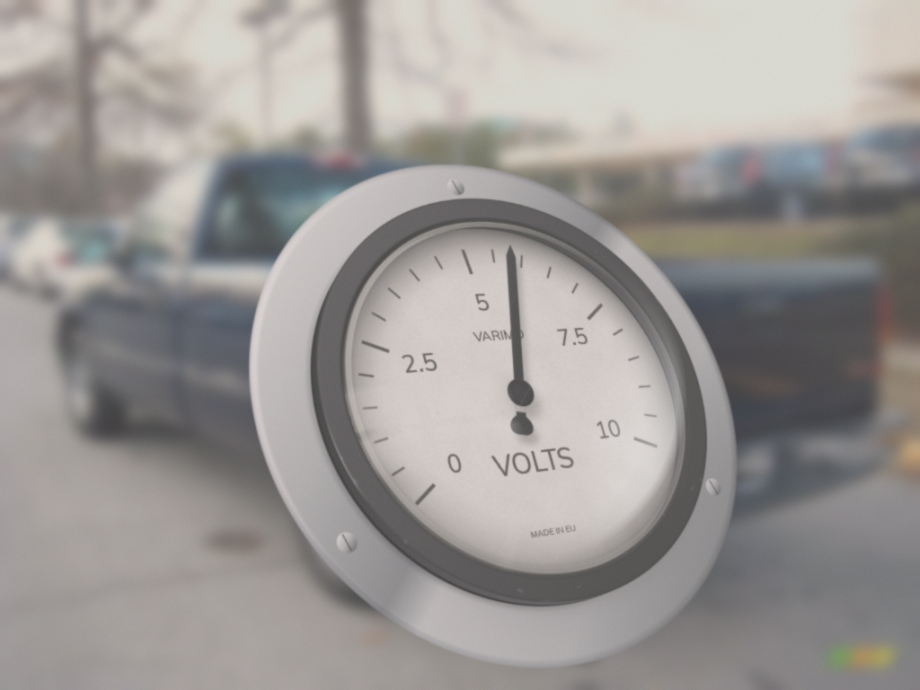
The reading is 5.75; V
